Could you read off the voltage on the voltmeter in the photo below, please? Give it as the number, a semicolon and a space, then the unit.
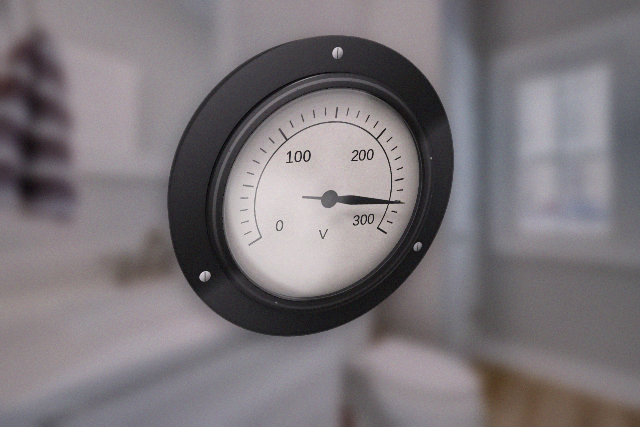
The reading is 270; V
